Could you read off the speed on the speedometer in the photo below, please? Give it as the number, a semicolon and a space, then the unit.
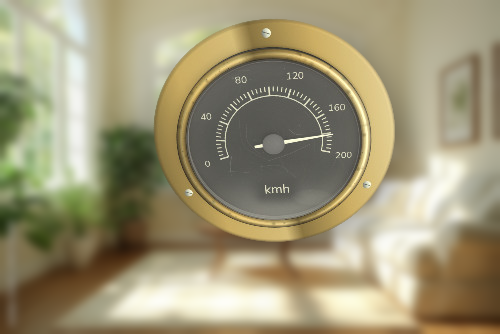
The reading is 180; km/h
